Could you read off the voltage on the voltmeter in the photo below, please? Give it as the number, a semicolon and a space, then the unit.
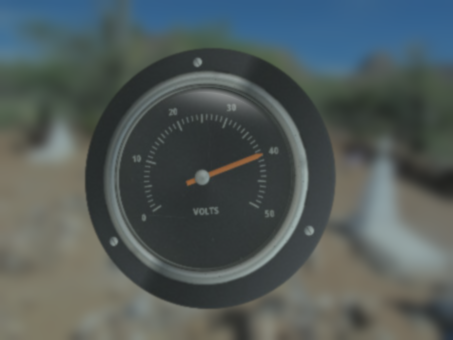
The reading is 40; V
